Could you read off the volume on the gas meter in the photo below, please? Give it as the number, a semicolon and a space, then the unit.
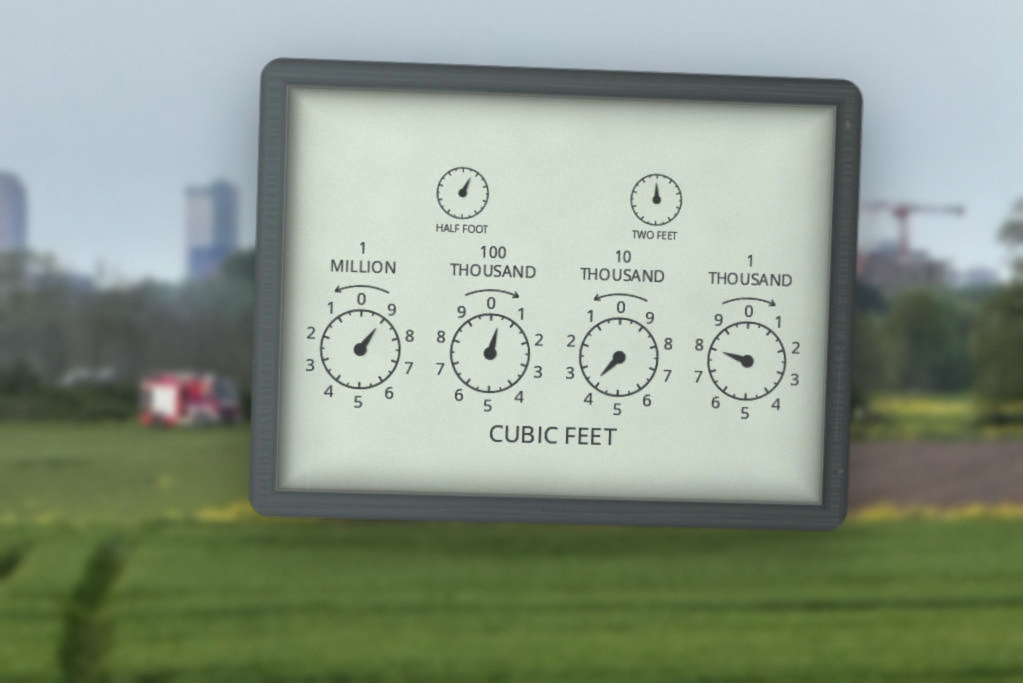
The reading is 903800; ft³
